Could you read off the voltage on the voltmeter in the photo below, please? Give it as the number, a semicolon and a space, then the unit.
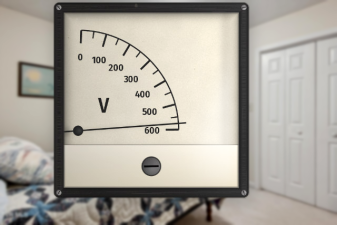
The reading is 575; V
